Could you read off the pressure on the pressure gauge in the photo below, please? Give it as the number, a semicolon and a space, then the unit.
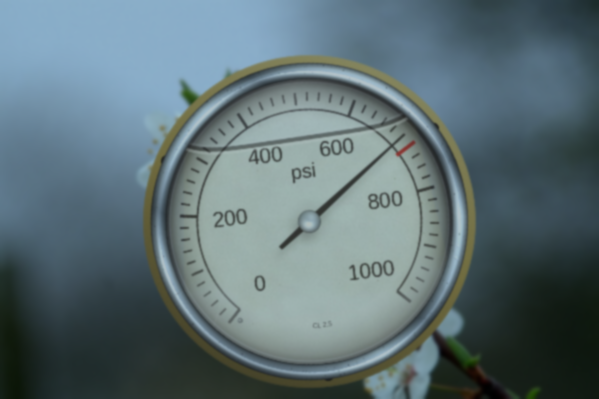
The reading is 700; psi
